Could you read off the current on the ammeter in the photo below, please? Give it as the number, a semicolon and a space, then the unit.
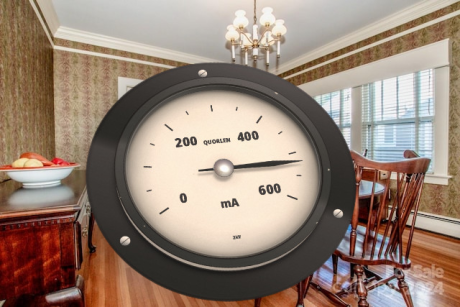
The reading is 525; mA
